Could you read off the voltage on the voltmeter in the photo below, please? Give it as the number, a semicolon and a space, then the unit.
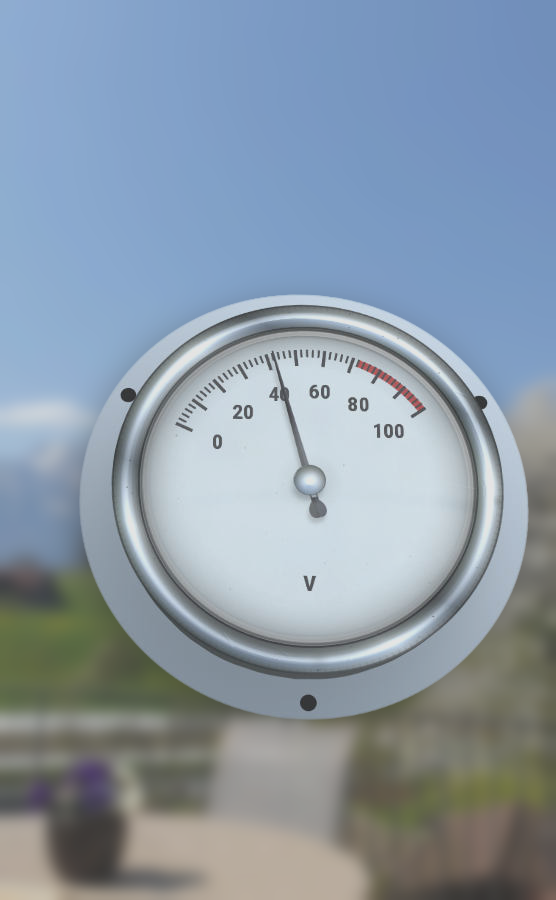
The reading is 42; V
